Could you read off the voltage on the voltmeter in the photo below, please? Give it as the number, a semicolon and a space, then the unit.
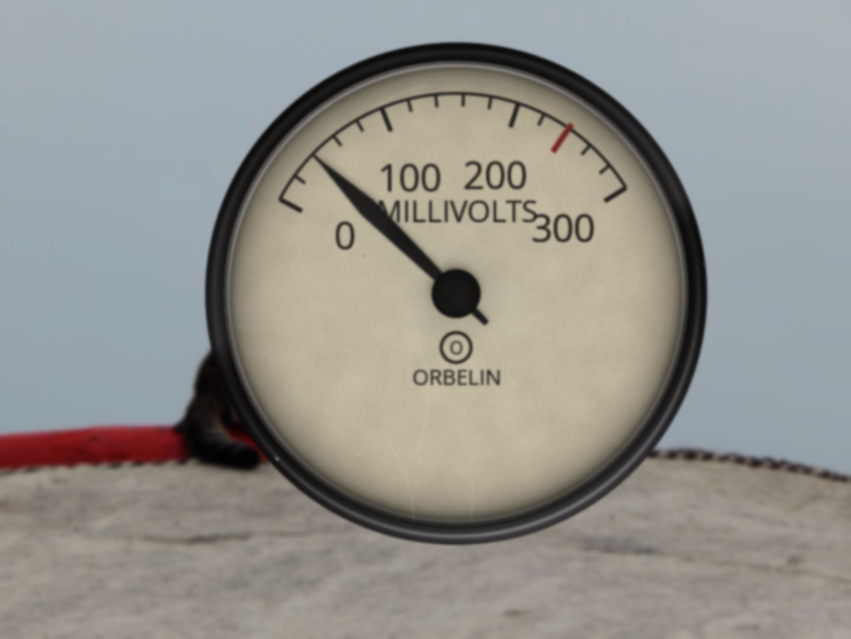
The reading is 40; mV
